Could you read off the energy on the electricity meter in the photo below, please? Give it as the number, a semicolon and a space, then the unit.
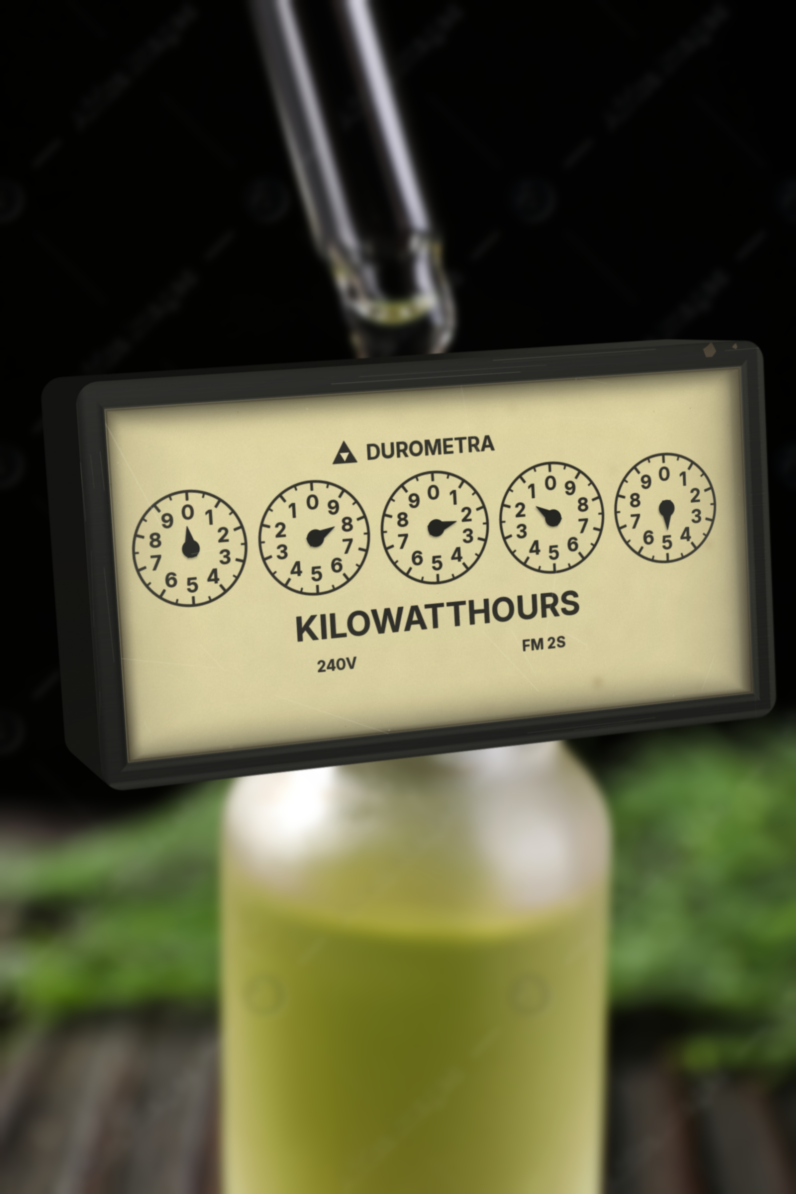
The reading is 98215; kWh
